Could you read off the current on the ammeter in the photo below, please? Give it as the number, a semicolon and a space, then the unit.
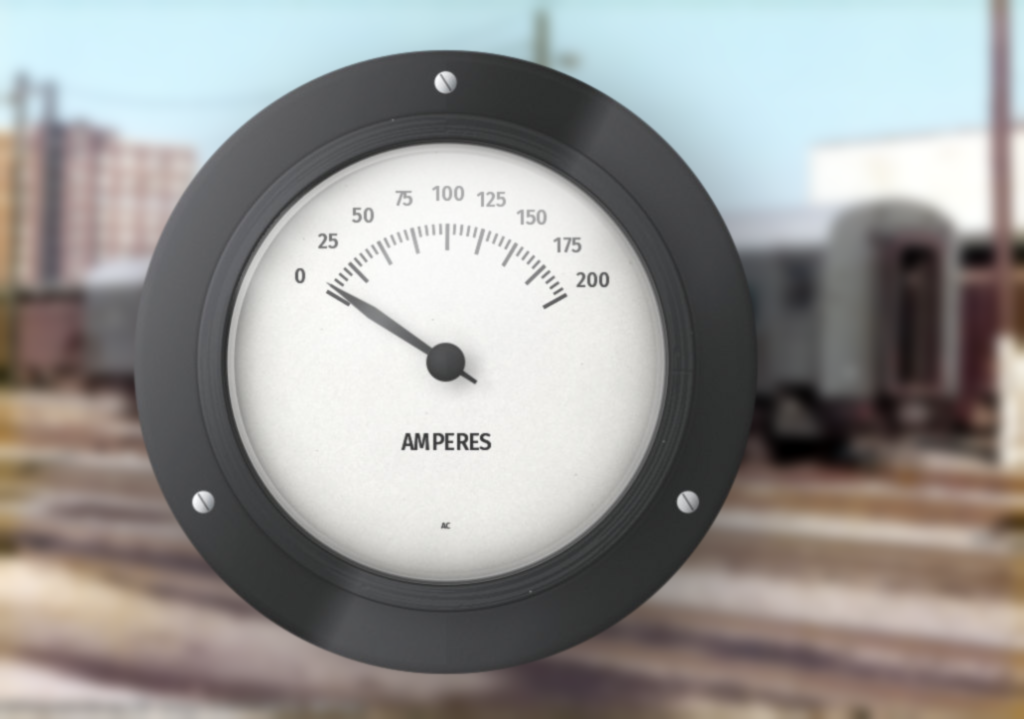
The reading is 5; A
